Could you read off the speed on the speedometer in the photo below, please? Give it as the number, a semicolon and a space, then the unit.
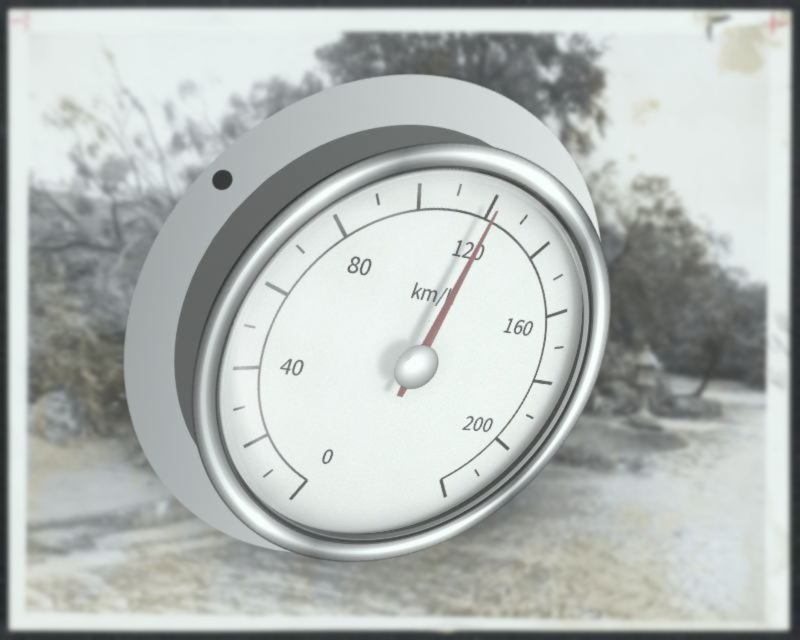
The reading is 120; km/h
